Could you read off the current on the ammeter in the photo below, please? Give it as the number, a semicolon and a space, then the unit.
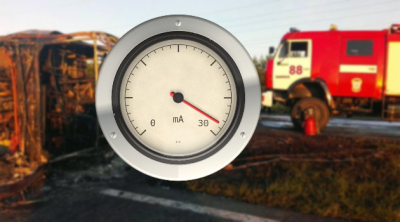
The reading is 28.5; mA
